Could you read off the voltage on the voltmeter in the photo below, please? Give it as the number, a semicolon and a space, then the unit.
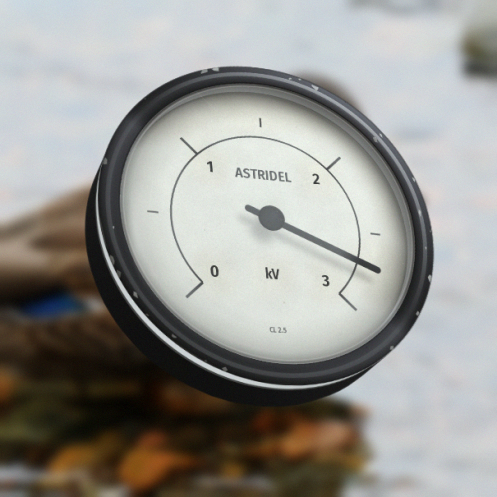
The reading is 2.75; kV
